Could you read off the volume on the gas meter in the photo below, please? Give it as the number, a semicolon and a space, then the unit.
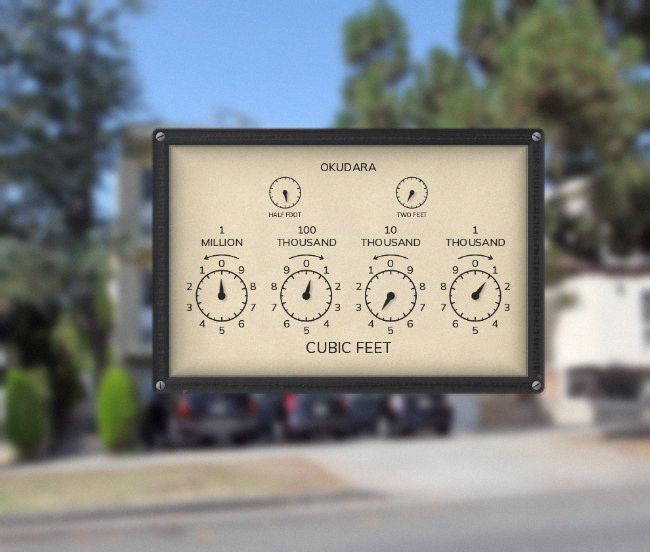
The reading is 4100; ft³
